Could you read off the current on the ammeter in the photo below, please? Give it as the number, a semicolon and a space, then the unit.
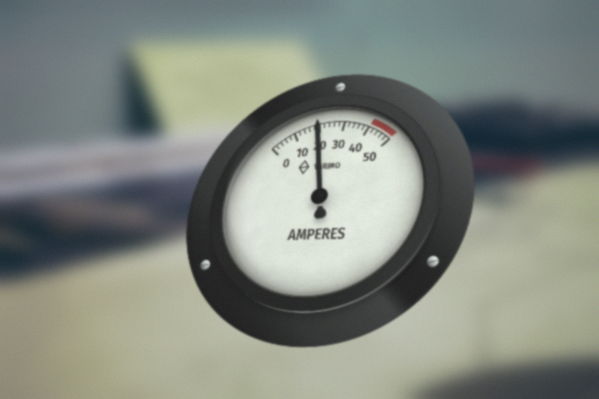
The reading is 20; A
